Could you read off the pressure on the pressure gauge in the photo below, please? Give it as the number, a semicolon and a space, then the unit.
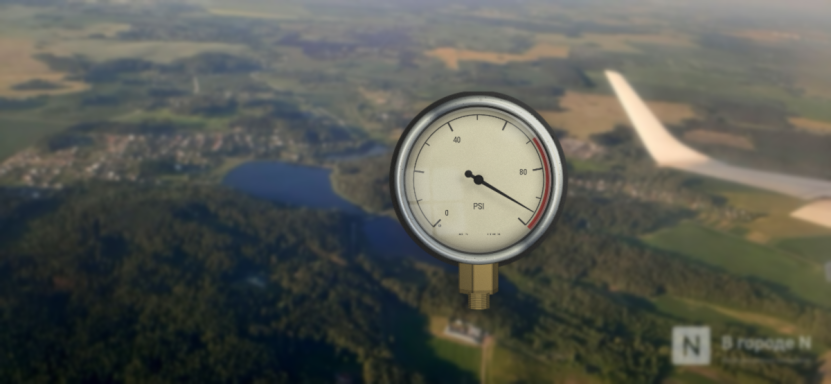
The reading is 95; psi
